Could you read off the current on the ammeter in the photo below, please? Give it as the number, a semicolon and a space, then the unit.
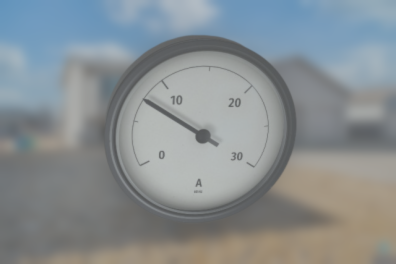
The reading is 7.5; A
